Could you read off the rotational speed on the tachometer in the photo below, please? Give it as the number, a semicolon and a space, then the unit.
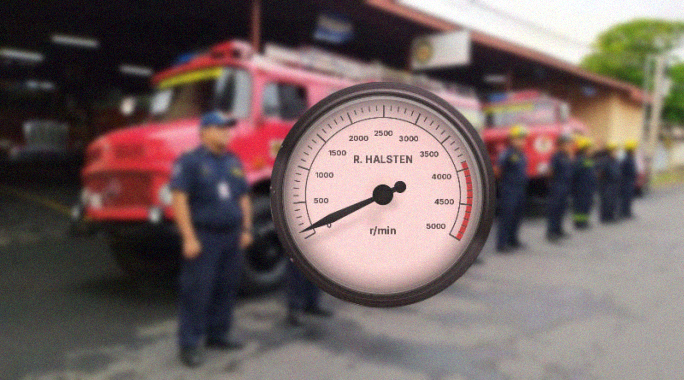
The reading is 100; rpm
